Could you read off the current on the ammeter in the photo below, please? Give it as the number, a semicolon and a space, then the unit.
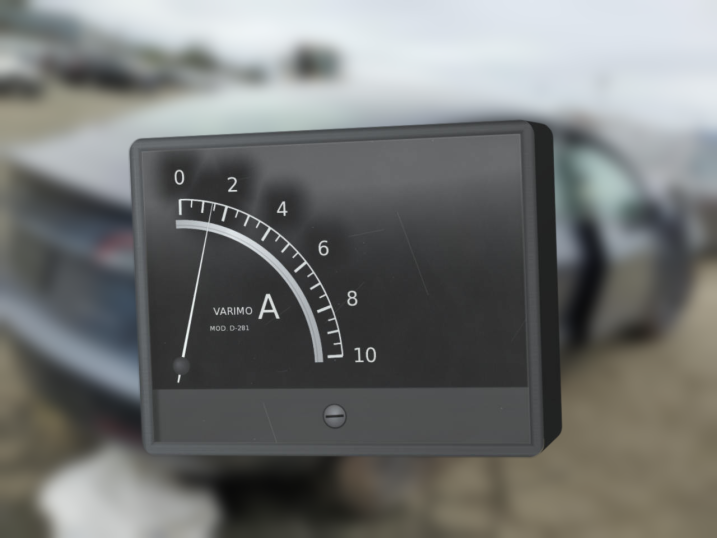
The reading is 1.5; A
